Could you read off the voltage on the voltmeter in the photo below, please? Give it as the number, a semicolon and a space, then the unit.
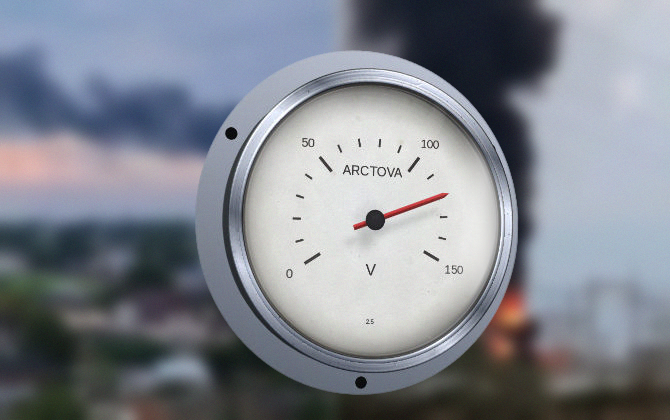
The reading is 120; V
